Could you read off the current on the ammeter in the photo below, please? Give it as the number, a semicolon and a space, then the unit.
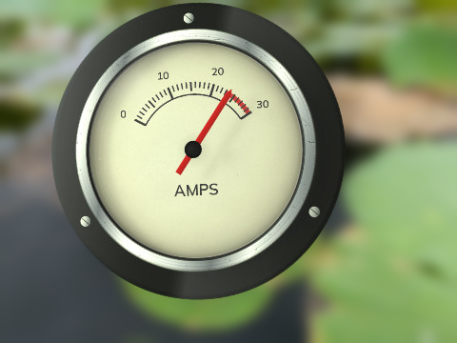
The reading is 24; A
